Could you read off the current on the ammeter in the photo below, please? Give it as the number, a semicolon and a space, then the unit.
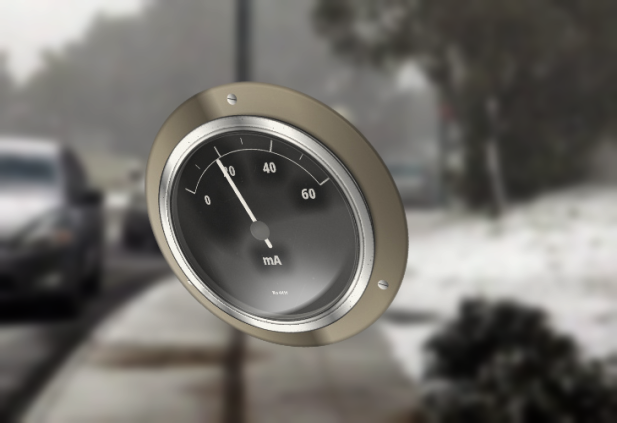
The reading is 20; mA
